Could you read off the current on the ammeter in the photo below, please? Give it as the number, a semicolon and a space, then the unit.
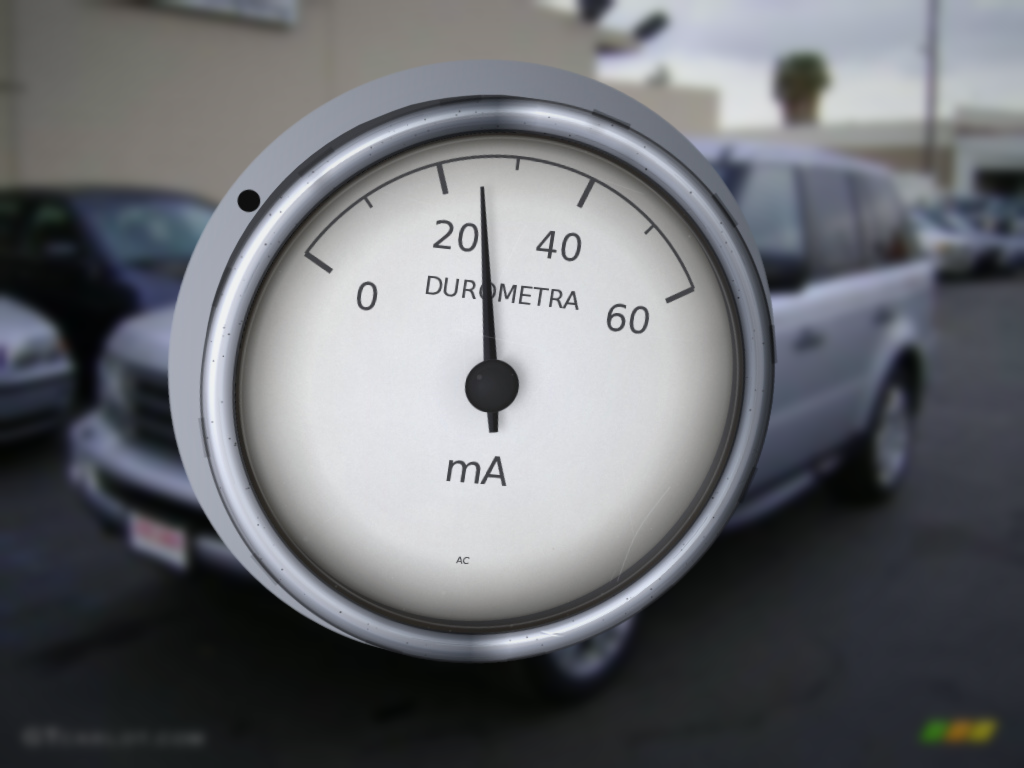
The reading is 25; mA
